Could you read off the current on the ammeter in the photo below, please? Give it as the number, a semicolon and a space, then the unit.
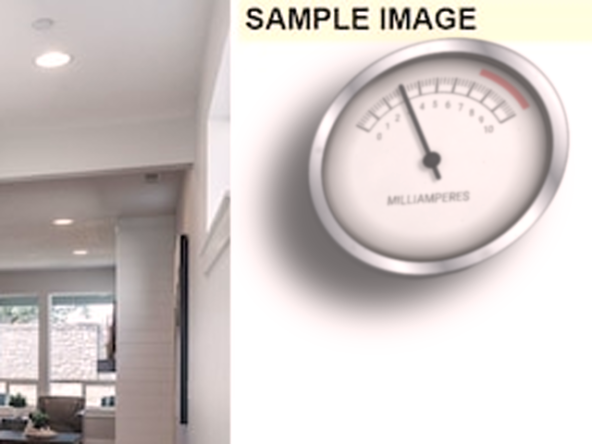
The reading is 3; mA
